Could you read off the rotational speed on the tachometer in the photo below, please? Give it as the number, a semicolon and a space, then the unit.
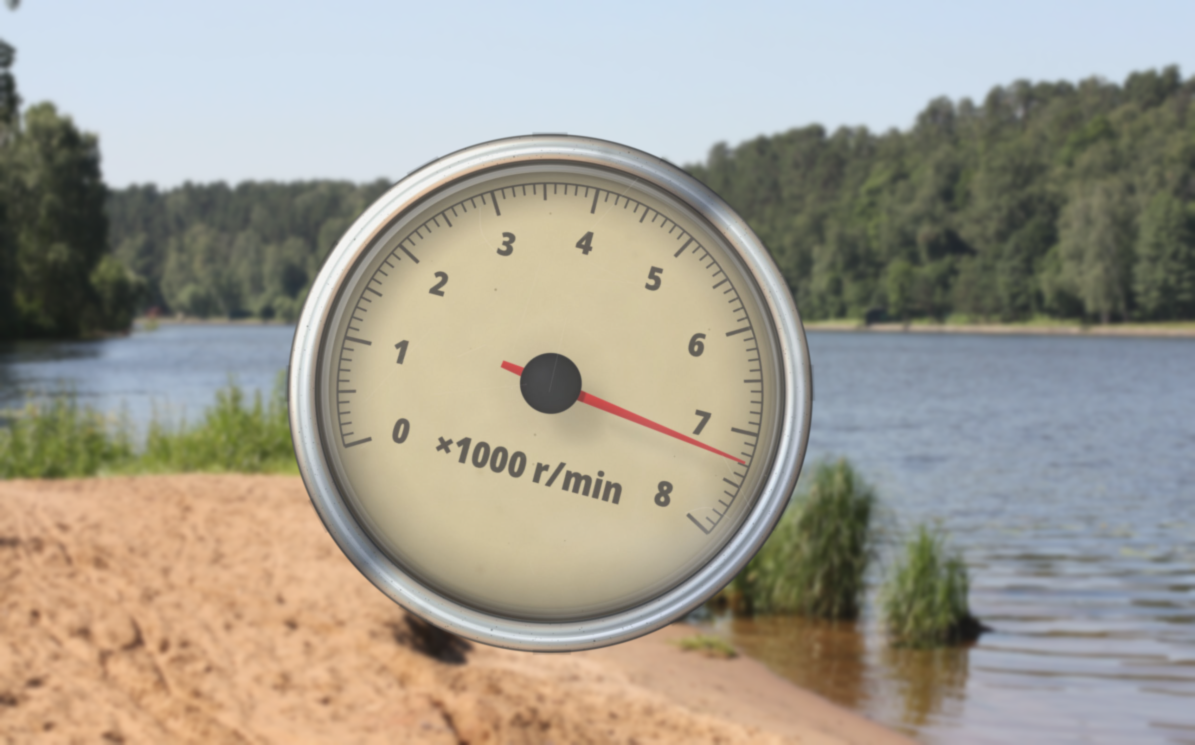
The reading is 7300; rpm
